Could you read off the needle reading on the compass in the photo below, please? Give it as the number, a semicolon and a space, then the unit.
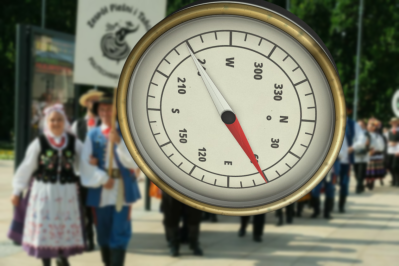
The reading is 60; °
